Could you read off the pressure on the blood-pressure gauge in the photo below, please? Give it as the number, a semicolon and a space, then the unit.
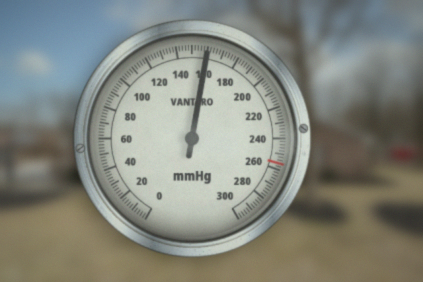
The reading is 160; mmHg
